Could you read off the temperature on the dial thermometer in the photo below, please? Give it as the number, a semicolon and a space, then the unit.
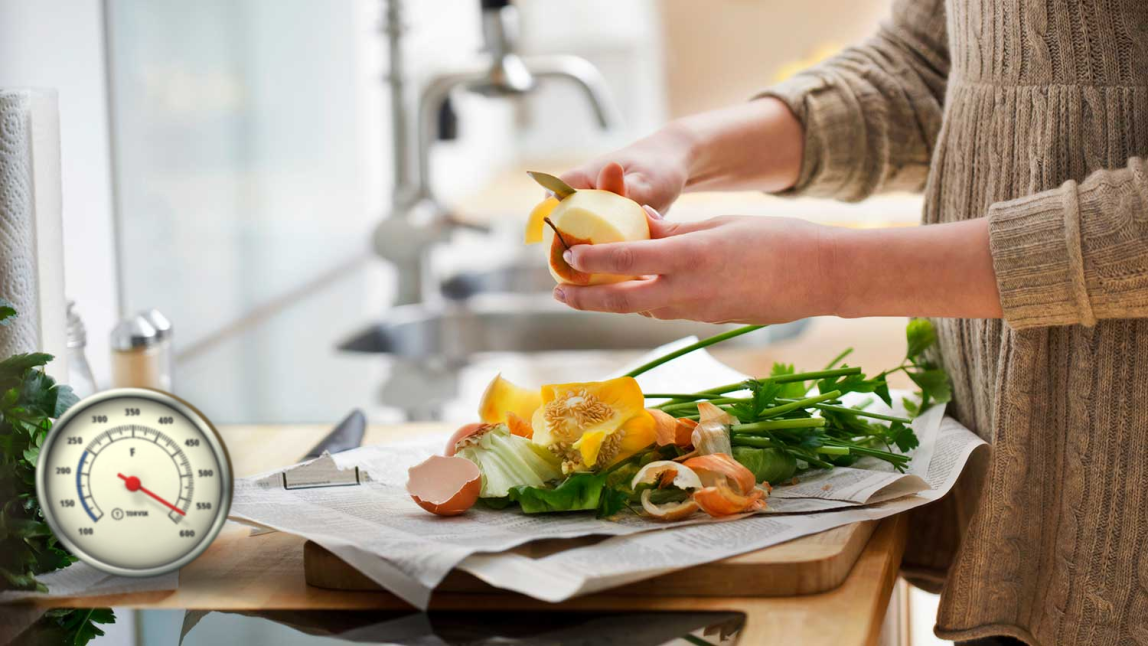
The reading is 575; °F
